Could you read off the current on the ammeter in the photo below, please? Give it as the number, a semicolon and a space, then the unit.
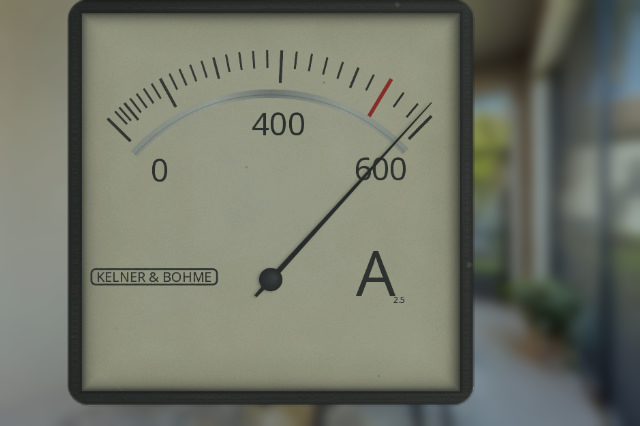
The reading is 590; A
